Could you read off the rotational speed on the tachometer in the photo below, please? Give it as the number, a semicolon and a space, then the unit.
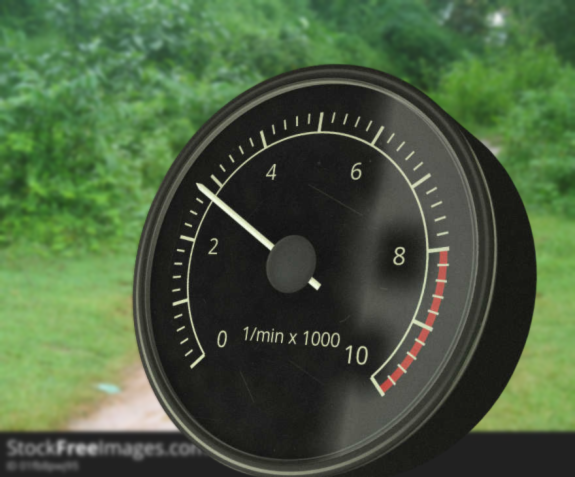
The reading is 2800; rpm
